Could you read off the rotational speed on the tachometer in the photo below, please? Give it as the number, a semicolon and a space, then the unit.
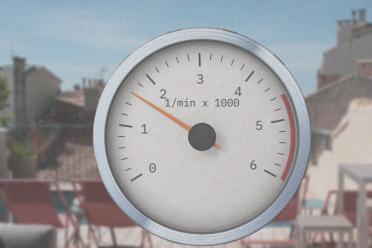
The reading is 1600; rpm
